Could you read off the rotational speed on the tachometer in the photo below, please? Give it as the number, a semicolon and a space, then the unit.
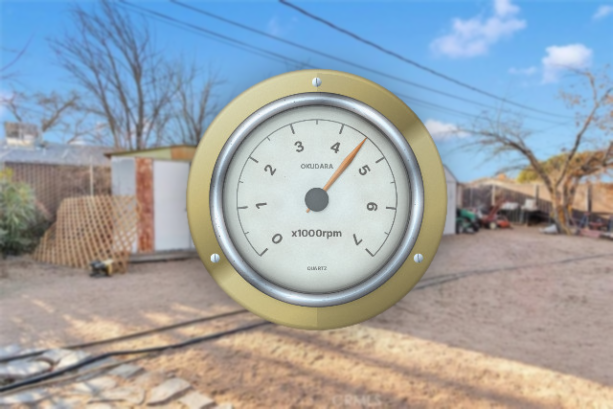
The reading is 4500; rpm
